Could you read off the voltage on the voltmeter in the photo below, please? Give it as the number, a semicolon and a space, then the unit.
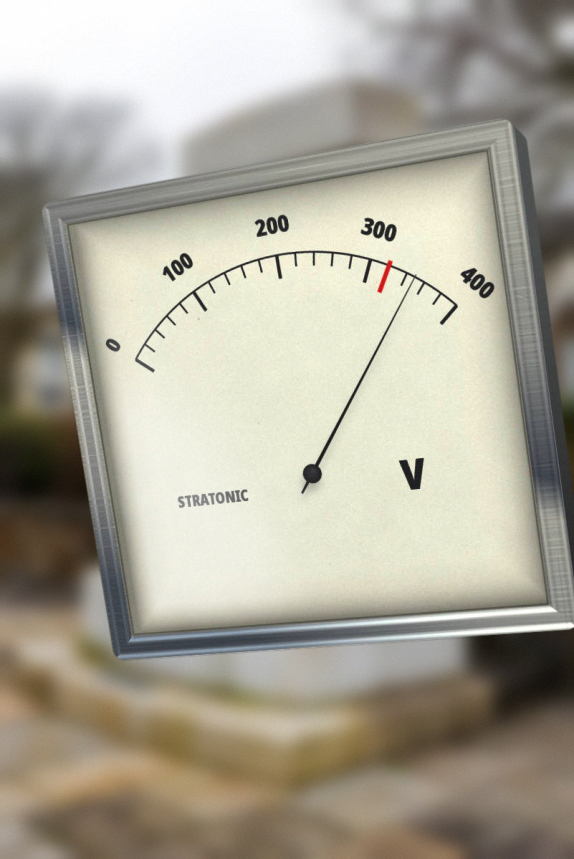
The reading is 350; V
